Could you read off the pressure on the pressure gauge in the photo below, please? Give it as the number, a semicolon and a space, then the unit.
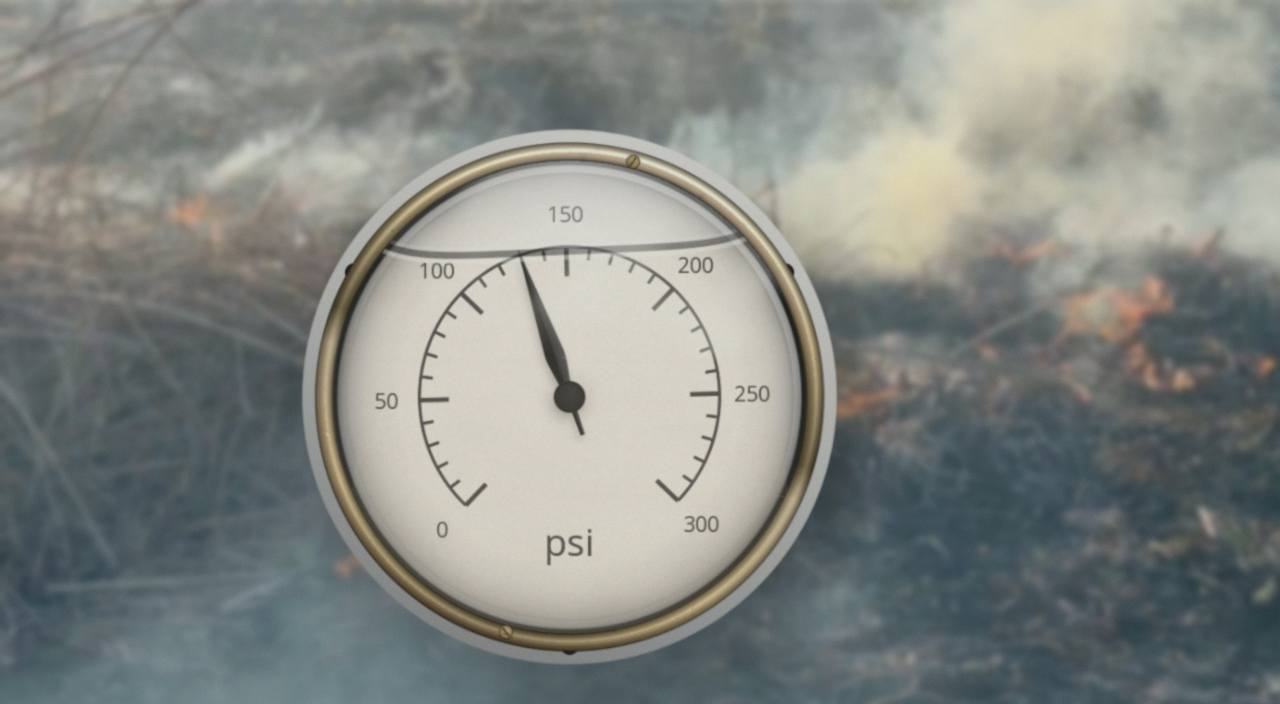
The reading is 130; psi
